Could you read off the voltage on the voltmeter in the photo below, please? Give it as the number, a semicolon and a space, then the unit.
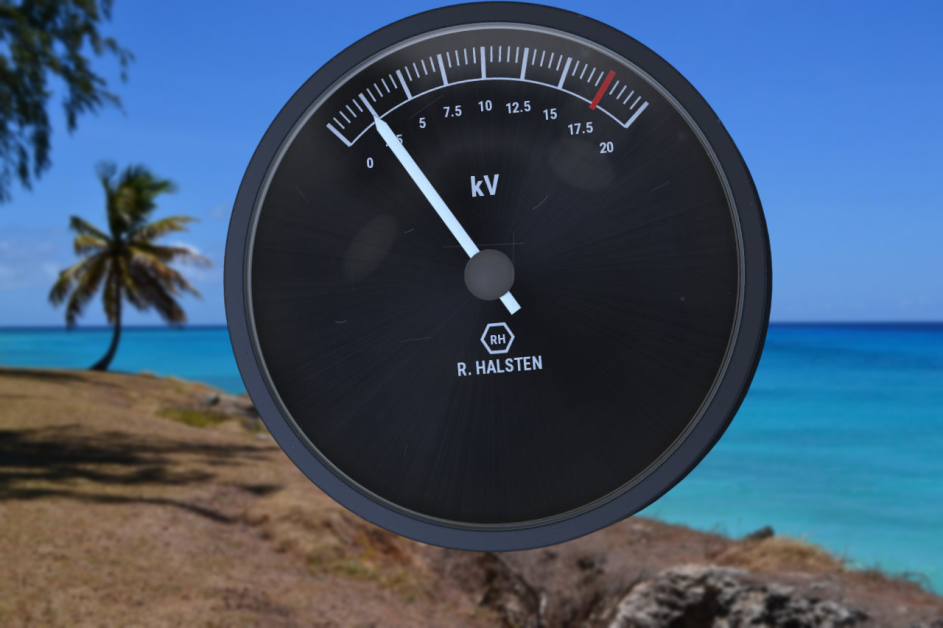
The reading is 2.5; kV
